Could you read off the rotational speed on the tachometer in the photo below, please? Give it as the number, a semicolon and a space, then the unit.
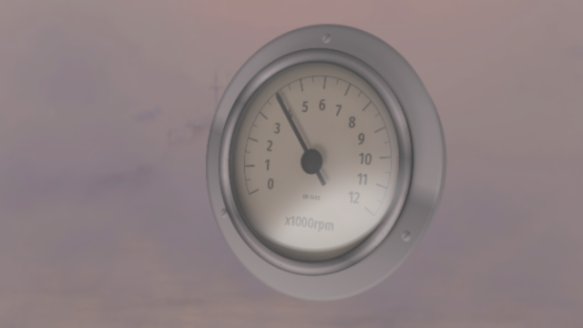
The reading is 4000; rpm
